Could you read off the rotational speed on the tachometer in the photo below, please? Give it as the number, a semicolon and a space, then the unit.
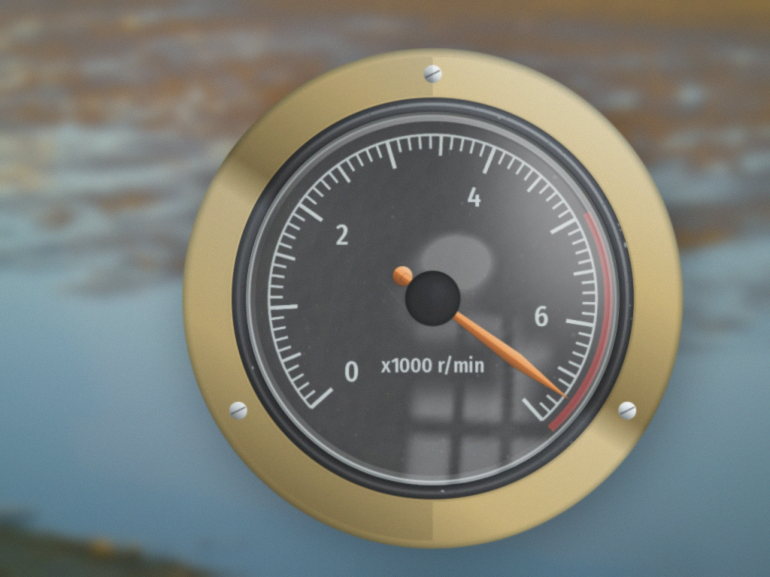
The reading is 6700; rpm
